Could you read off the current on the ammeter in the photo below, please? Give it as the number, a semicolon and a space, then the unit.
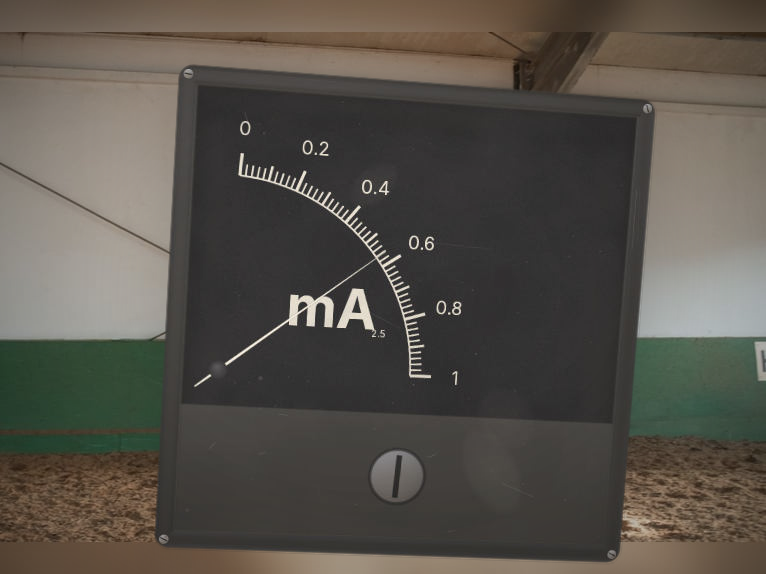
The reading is 0.56; mA
